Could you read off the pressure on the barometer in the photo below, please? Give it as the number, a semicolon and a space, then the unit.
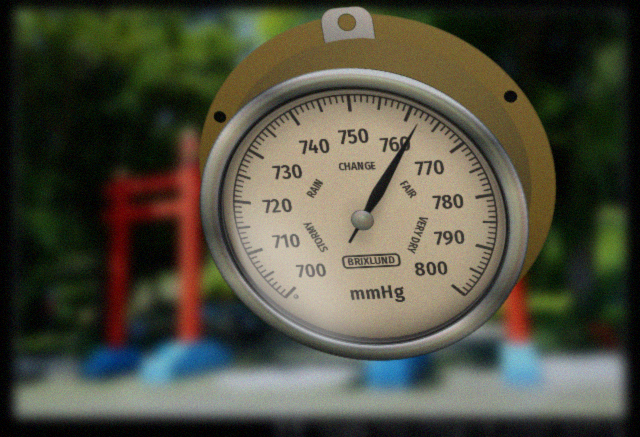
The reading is 762; mmHg
